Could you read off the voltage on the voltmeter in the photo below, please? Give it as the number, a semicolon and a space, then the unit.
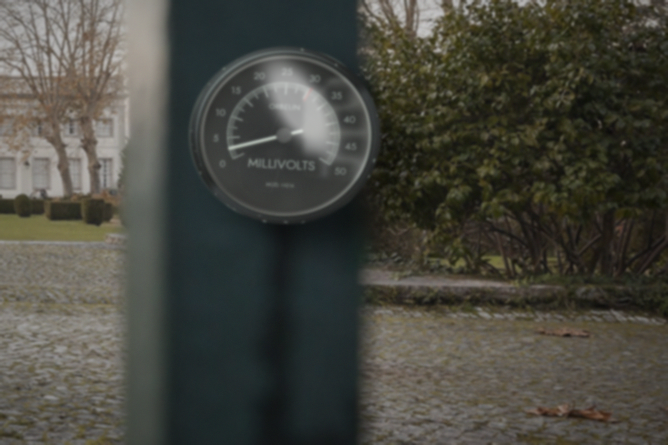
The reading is 2.5; mV
